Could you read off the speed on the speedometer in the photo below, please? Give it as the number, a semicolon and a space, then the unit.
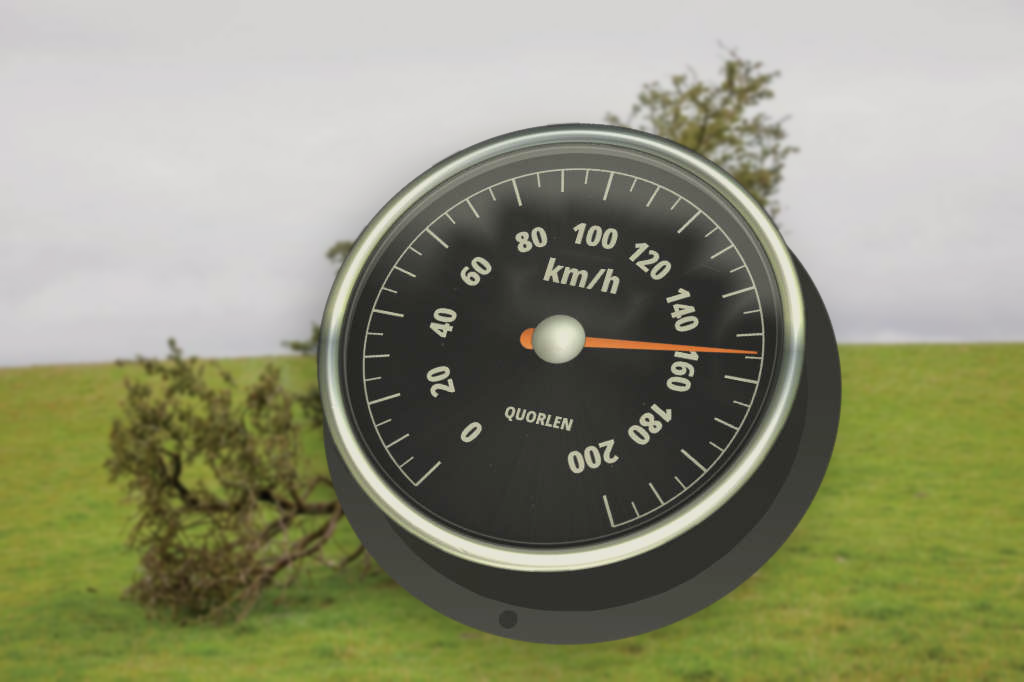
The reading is 155; km/h
